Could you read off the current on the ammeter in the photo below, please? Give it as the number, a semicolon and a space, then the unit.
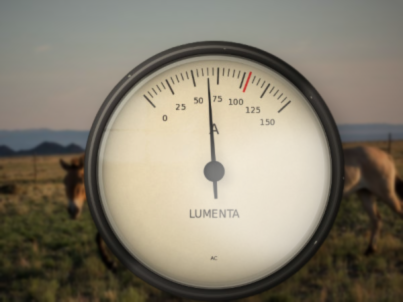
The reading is 65; A
